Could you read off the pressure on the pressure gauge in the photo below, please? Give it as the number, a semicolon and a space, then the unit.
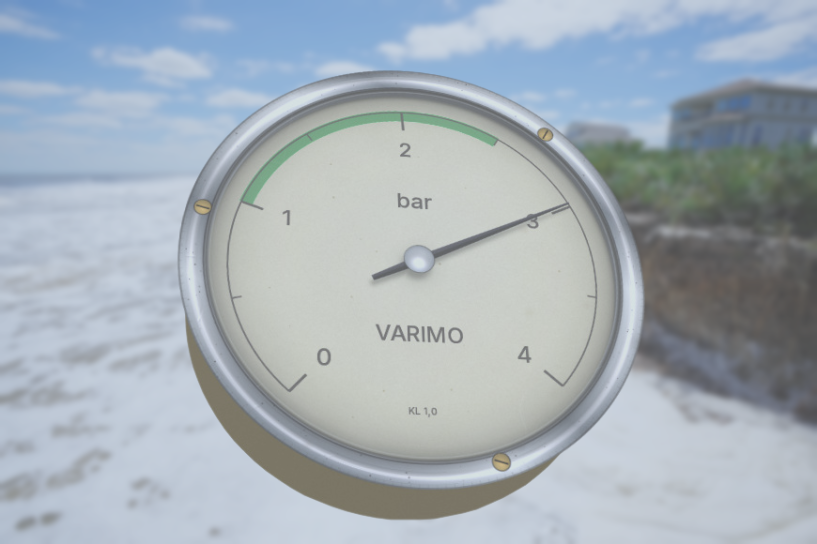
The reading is 3; bar
